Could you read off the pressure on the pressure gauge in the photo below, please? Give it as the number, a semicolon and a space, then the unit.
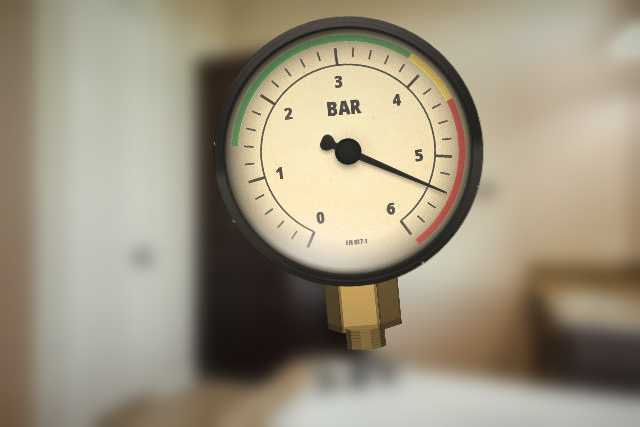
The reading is 5.4; bar
